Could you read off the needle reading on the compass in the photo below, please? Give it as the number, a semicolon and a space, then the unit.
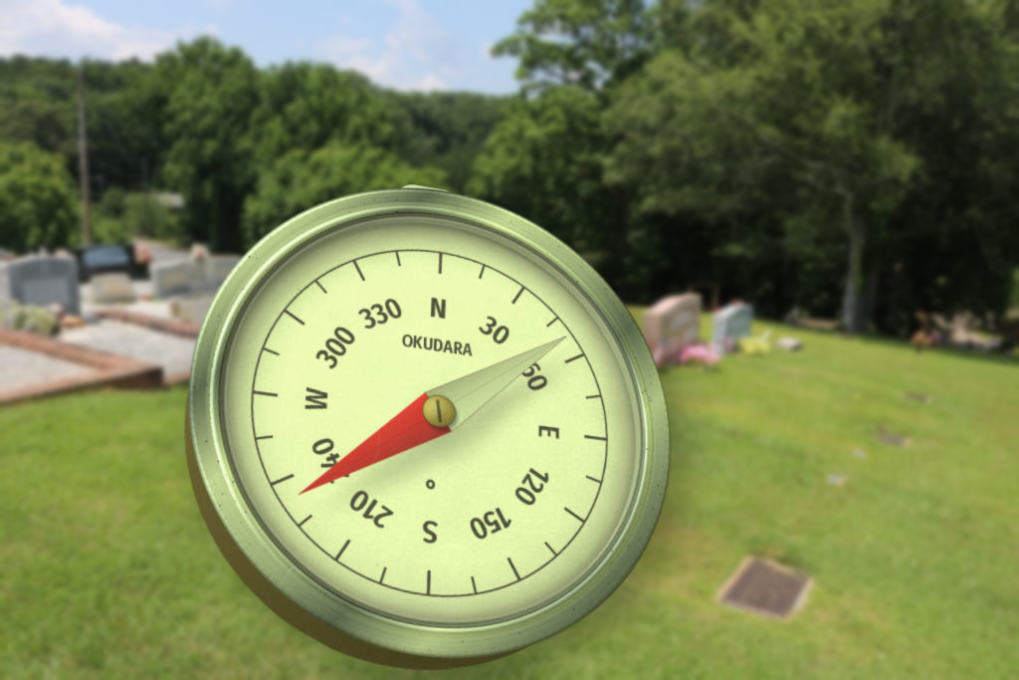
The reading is 232.5; °
